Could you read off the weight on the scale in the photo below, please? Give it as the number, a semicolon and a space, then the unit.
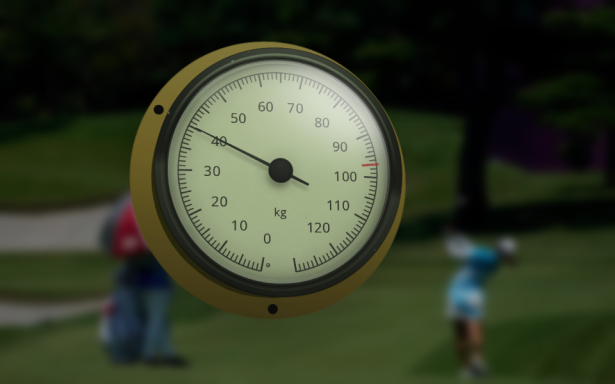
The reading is 40; kg
